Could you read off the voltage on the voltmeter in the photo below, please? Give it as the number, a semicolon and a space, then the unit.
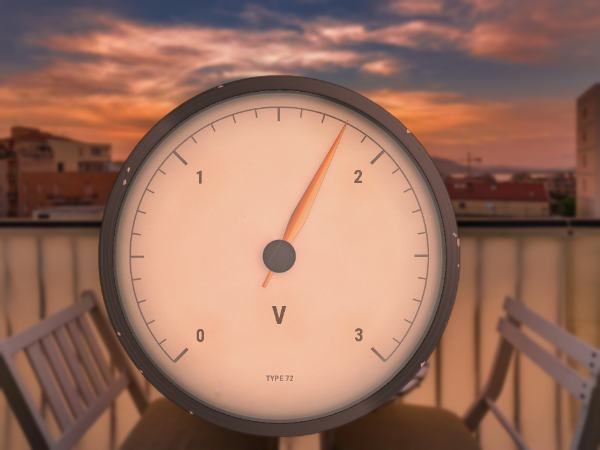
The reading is 1.8; V
